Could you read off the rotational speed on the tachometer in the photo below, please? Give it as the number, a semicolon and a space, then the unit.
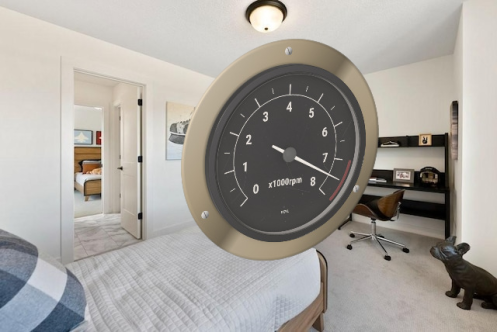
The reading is 7500; rpm
